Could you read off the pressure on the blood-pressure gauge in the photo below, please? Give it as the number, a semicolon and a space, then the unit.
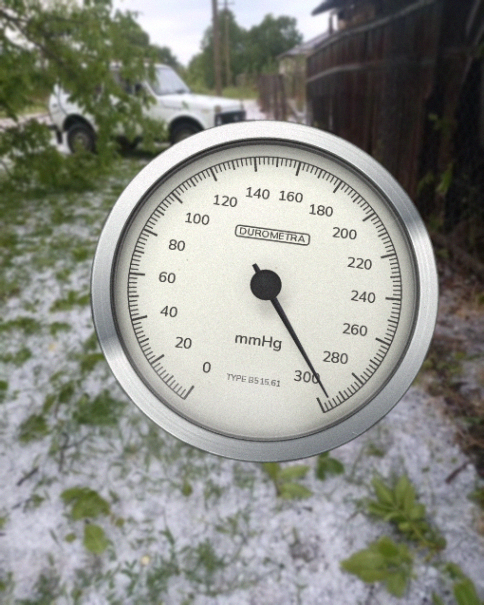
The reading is 296; mmHg
